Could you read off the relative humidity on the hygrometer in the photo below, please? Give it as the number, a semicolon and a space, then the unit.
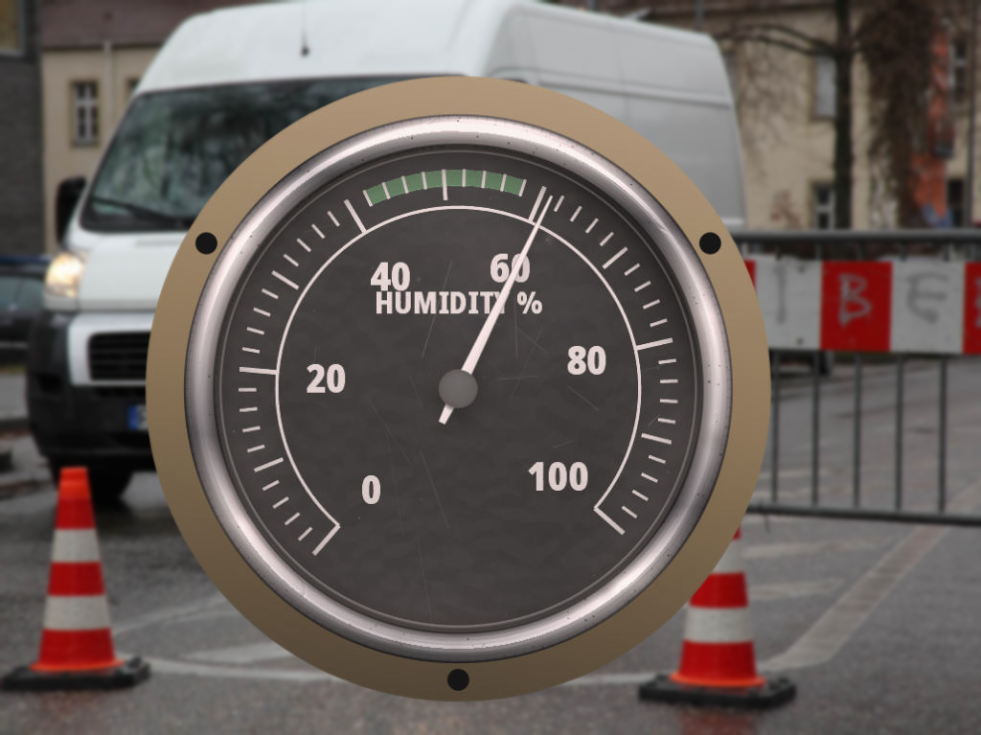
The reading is 61; %
